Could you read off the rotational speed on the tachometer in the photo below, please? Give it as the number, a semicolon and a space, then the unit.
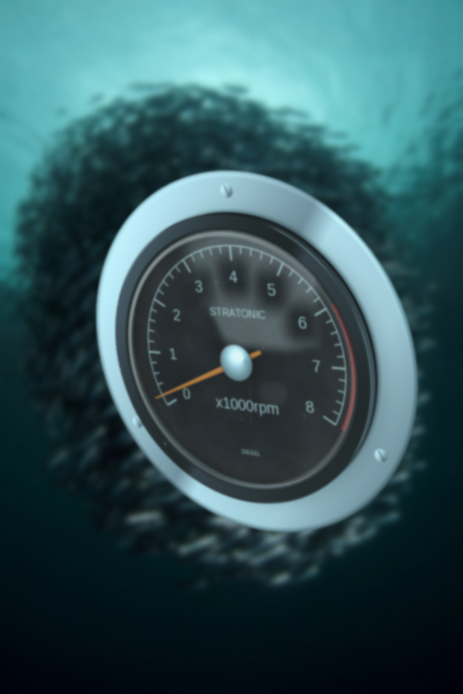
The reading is 200; rpm
